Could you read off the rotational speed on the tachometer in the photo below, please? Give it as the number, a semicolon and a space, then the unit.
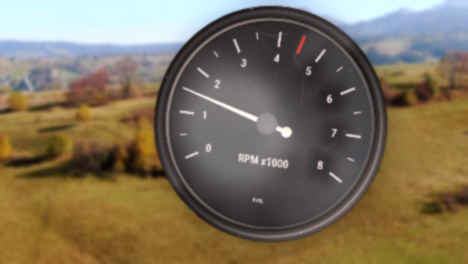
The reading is 1500; rpm
